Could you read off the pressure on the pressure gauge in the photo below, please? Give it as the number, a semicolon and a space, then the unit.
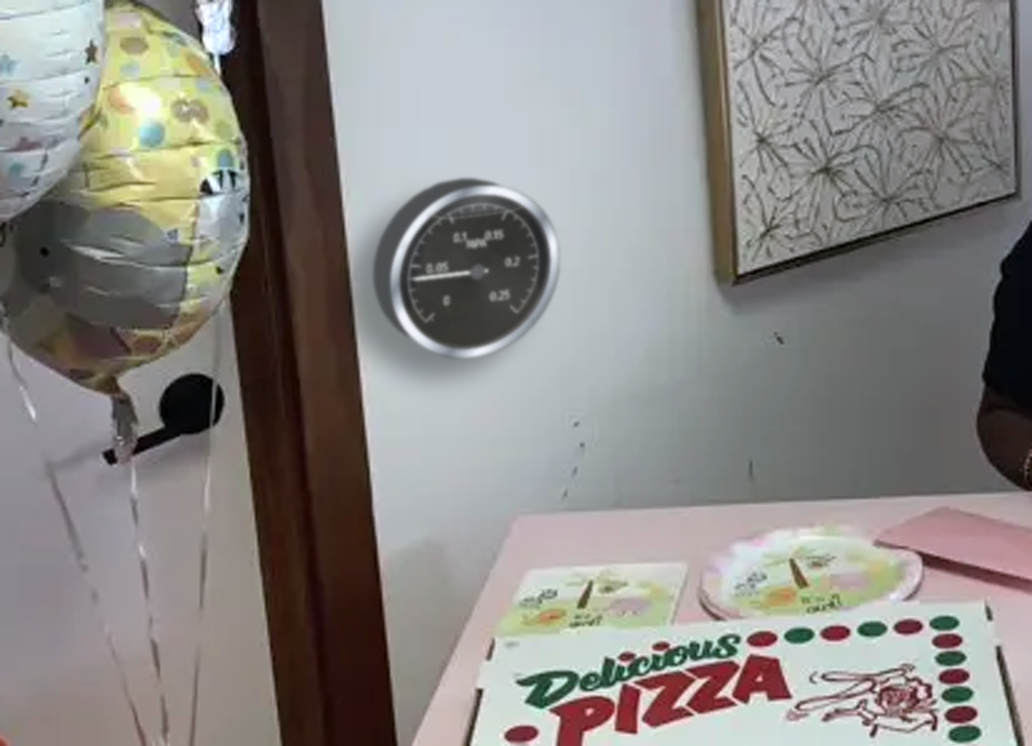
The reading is 0.04; MPa
